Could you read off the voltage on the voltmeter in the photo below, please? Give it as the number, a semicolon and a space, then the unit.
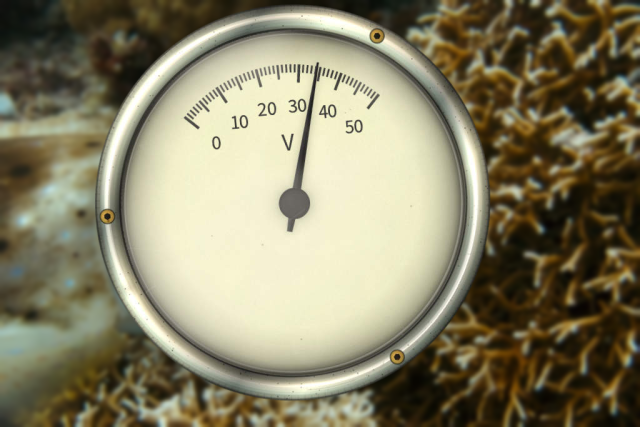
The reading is 34; V
